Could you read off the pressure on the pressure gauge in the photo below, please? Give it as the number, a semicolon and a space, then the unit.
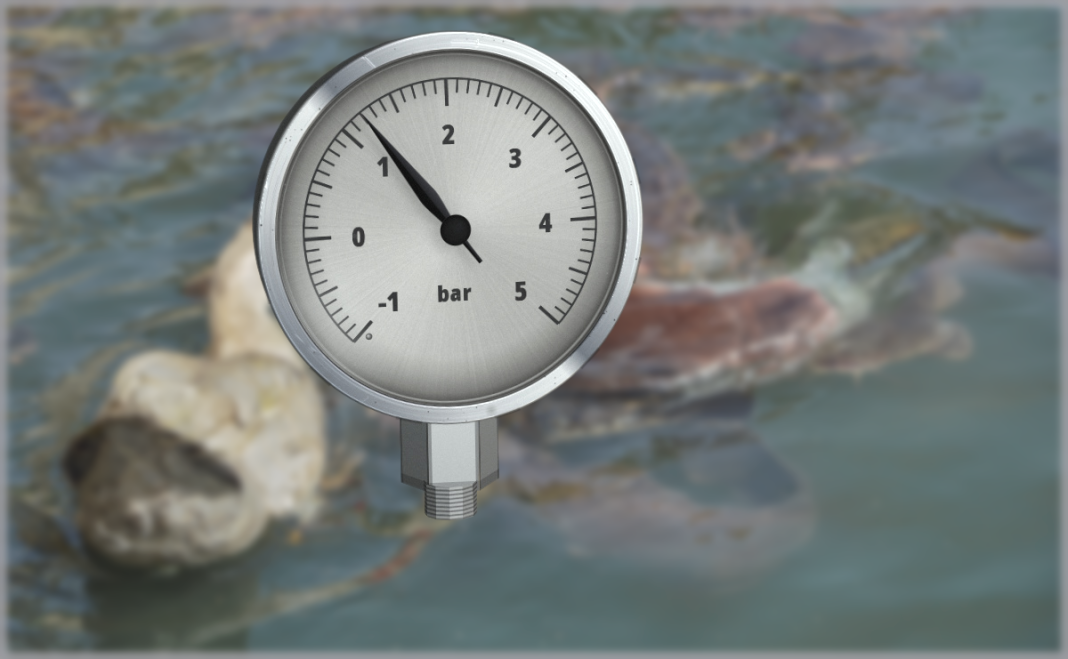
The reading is 1.2; bar
